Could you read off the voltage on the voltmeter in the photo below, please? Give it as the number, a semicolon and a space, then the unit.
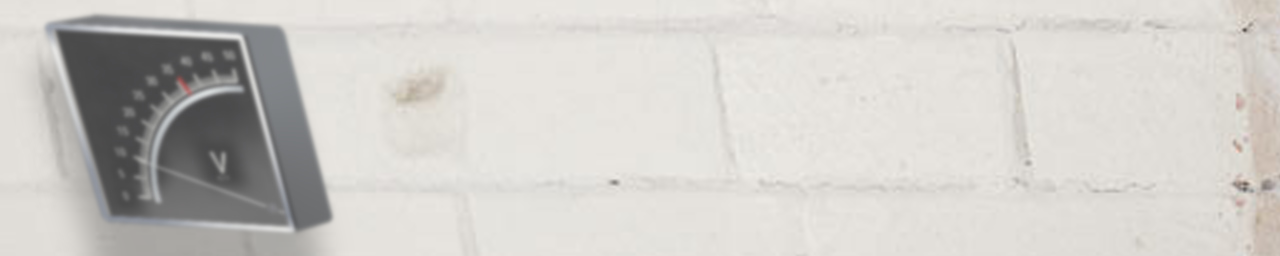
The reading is 10; V
